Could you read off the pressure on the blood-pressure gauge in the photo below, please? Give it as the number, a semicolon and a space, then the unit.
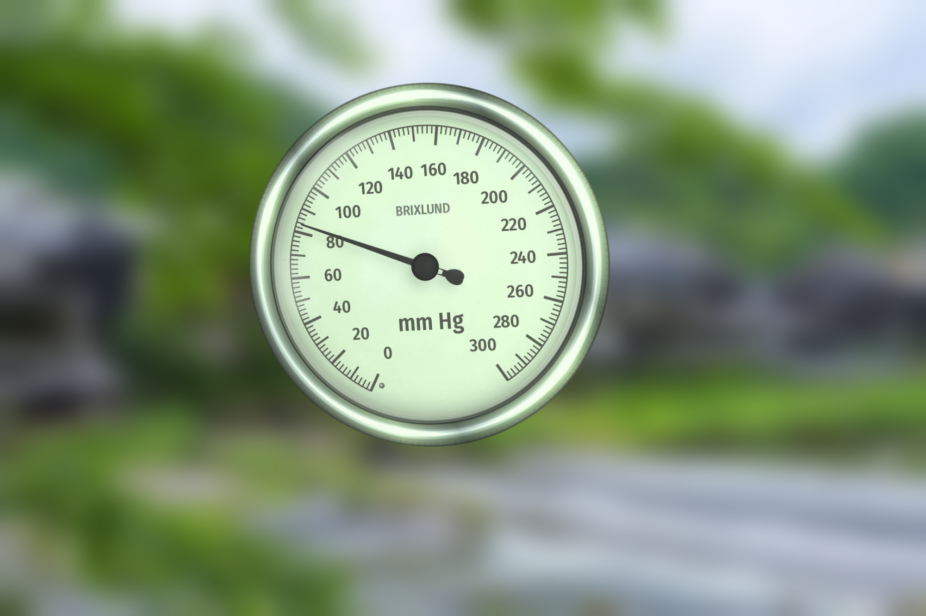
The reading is 84; mmHg
